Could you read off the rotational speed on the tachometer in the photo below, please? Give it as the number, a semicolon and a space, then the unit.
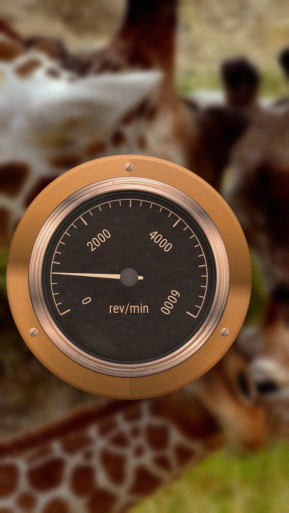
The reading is 800; rpm
